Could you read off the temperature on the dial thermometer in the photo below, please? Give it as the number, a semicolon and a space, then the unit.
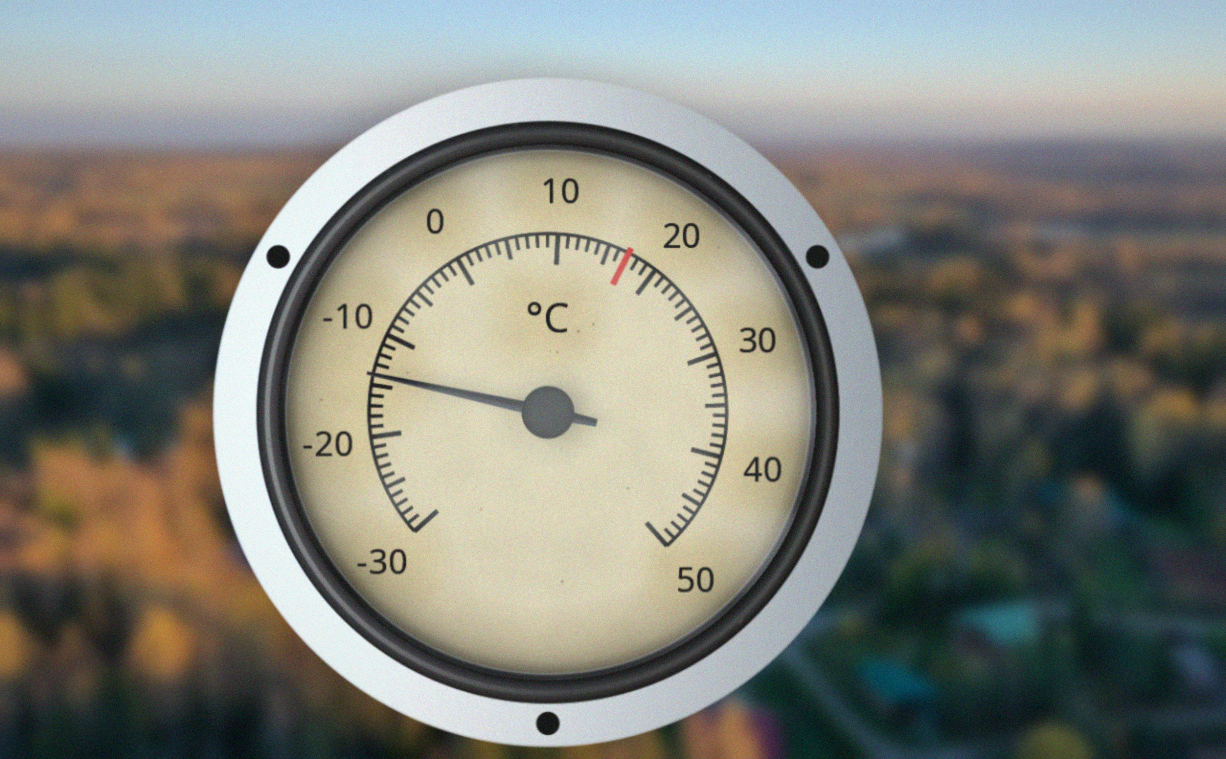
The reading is -14; °C
